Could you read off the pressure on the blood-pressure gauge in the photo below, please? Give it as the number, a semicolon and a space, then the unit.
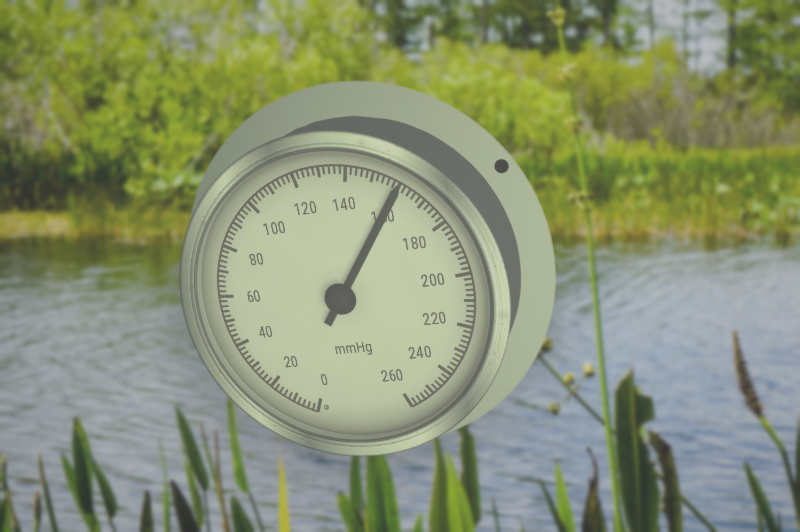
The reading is 160; mmHg
